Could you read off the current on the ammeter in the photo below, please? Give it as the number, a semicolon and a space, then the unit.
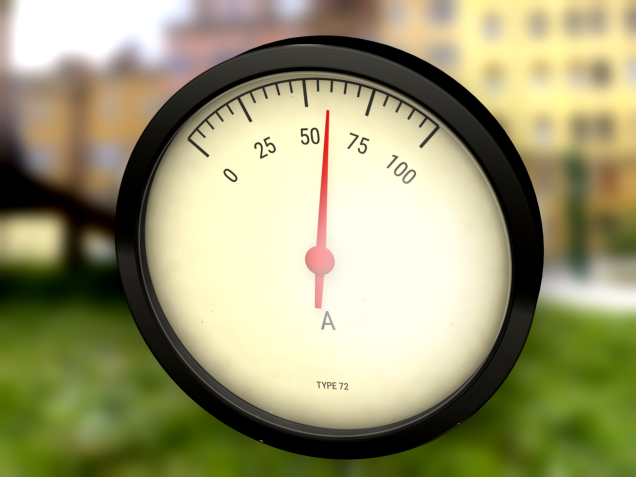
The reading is 60; A
